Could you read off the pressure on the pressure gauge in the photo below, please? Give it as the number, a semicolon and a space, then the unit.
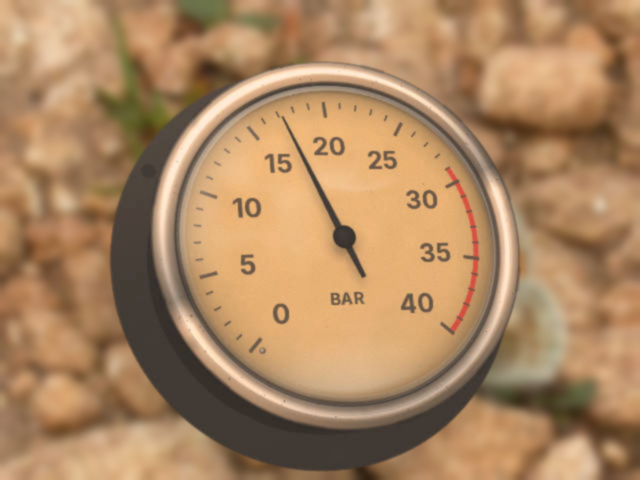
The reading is 17; bar
